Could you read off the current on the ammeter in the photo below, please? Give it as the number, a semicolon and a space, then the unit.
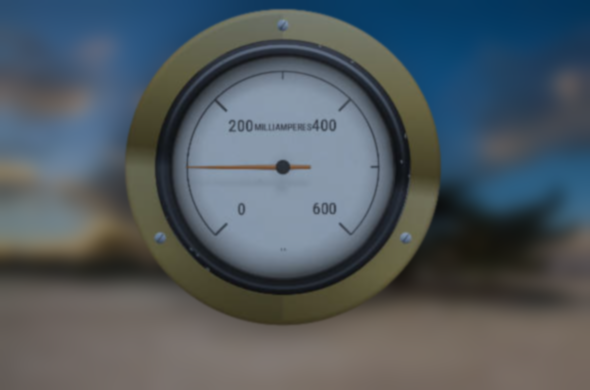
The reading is 100; mA
